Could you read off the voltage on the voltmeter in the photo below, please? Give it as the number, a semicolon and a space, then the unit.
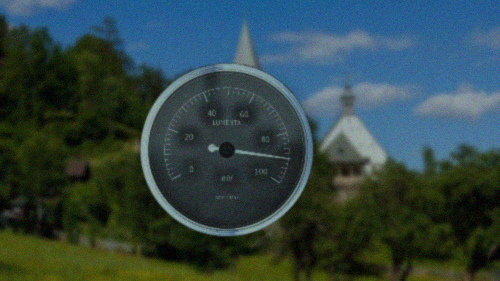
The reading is 90; mV
